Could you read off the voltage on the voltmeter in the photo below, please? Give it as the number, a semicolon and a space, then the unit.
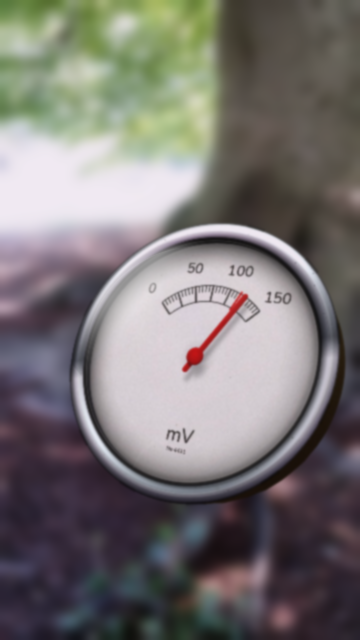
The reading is 125; mV
